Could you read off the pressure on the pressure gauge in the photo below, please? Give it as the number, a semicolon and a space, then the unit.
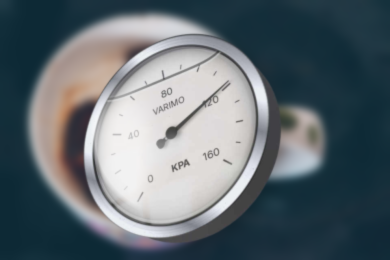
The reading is 120; kPa
